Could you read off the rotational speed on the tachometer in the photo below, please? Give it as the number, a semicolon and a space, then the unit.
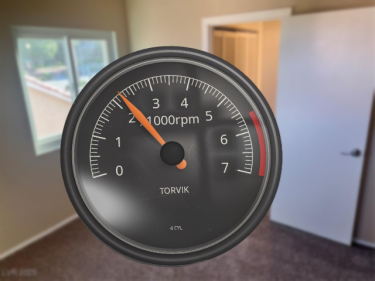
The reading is 2200; rpm
